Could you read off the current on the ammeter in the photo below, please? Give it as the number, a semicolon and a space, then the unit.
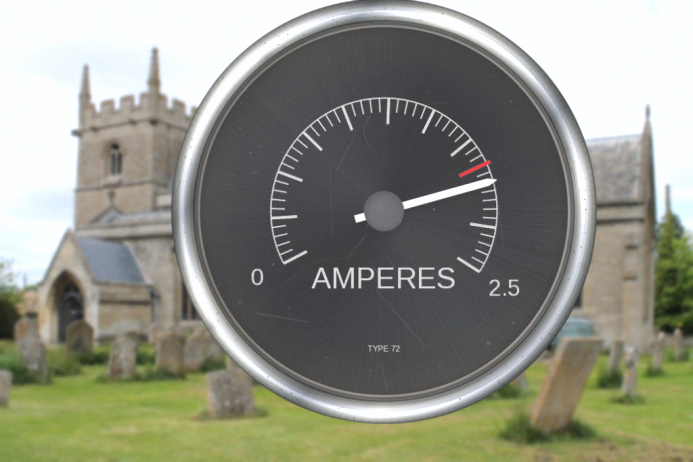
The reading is 2; A
